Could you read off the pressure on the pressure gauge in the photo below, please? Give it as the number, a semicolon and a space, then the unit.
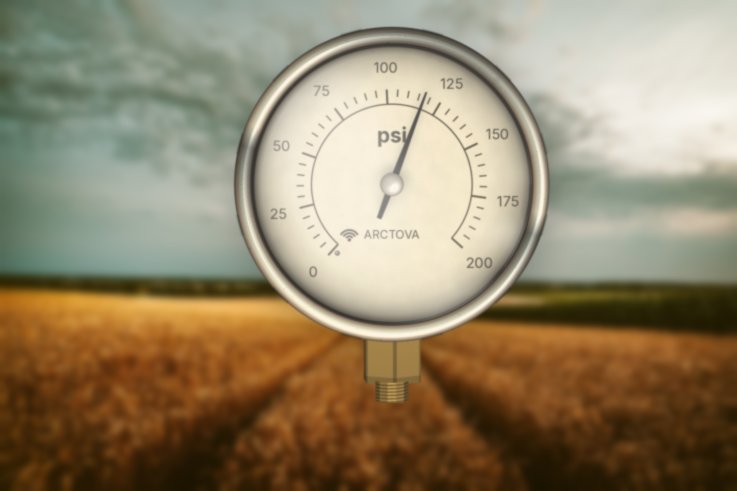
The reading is 117.5; psi
